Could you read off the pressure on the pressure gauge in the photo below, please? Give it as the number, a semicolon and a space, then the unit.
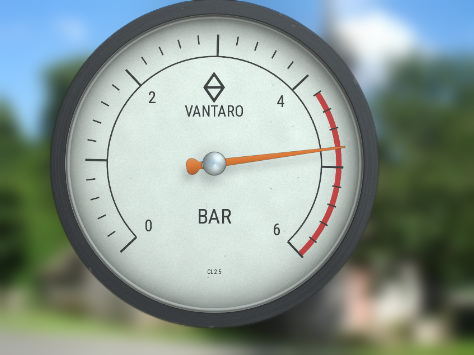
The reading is 4.8; bar
